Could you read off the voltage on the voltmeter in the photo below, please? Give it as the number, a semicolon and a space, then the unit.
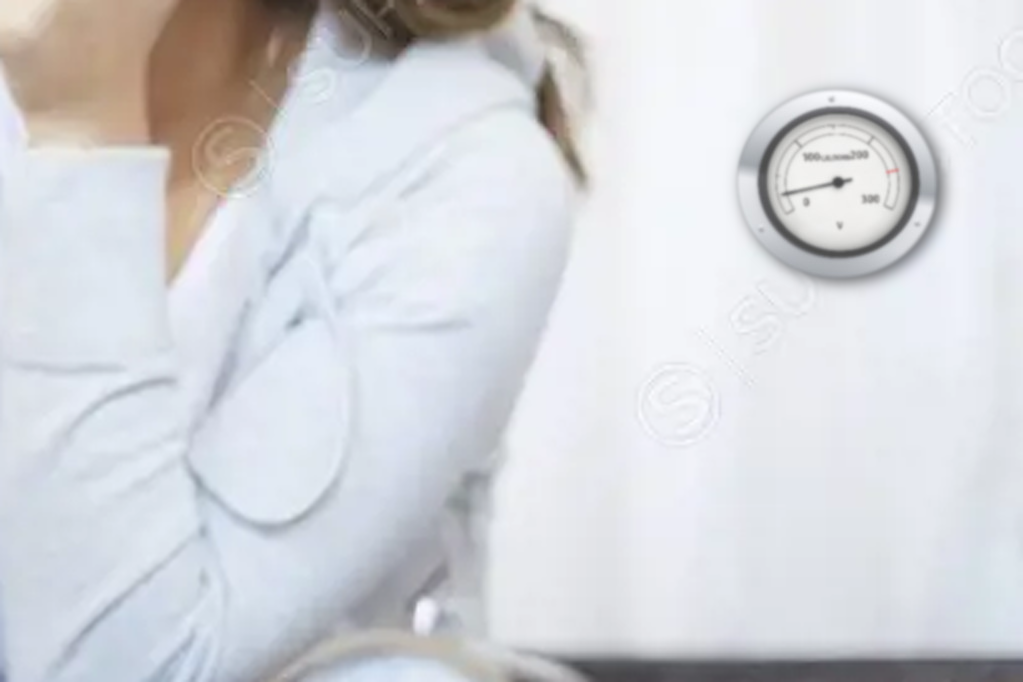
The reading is 25; V
